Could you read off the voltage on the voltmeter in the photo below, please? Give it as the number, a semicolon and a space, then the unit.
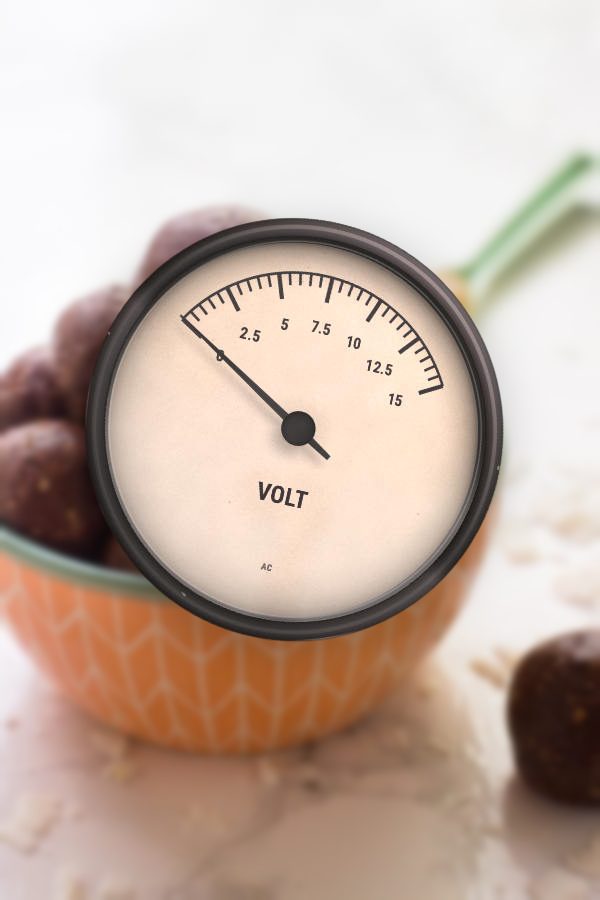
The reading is 0; V
